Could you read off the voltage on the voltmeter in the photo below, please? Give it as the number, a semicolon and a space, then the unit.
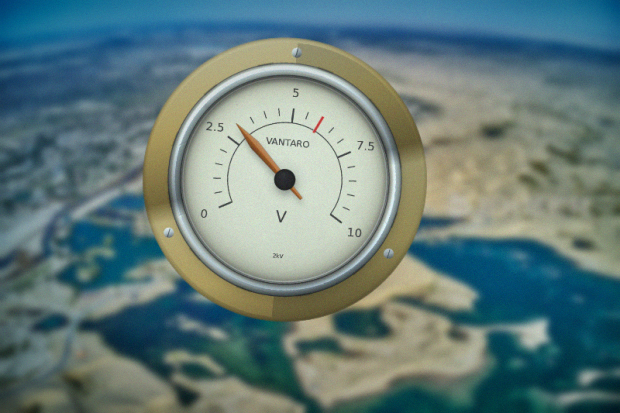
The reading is 3; V
